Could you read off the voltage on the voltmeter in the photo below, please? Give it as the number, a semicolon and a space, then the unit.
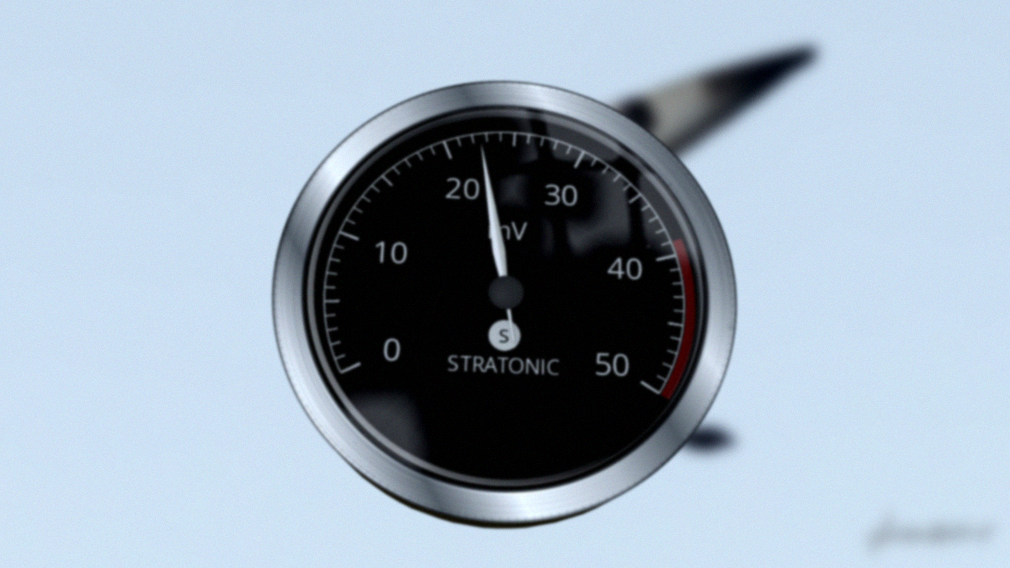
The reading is 22.5; mV
